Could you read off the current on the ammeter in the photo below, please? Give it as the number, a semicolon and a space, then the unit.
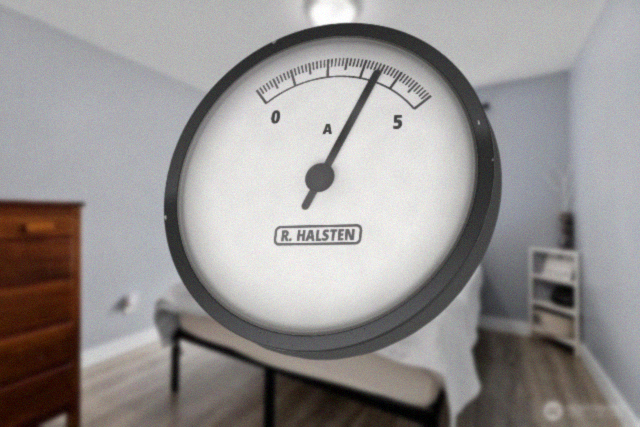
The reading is 3.5; A
